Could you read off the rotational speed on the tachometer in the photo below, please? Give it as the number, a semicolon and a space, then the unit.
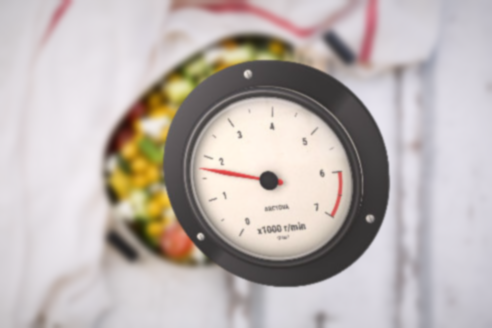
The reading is 1750; rpm
